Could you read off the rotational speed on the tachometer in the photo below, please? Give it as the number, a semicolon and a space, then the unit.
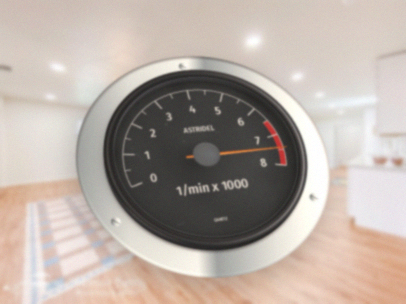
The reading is 7500; rpm
